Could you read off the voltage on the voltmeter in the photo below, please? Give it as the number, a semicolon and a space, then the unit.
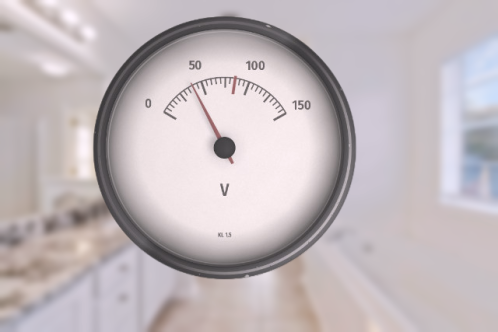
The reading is 40; V
